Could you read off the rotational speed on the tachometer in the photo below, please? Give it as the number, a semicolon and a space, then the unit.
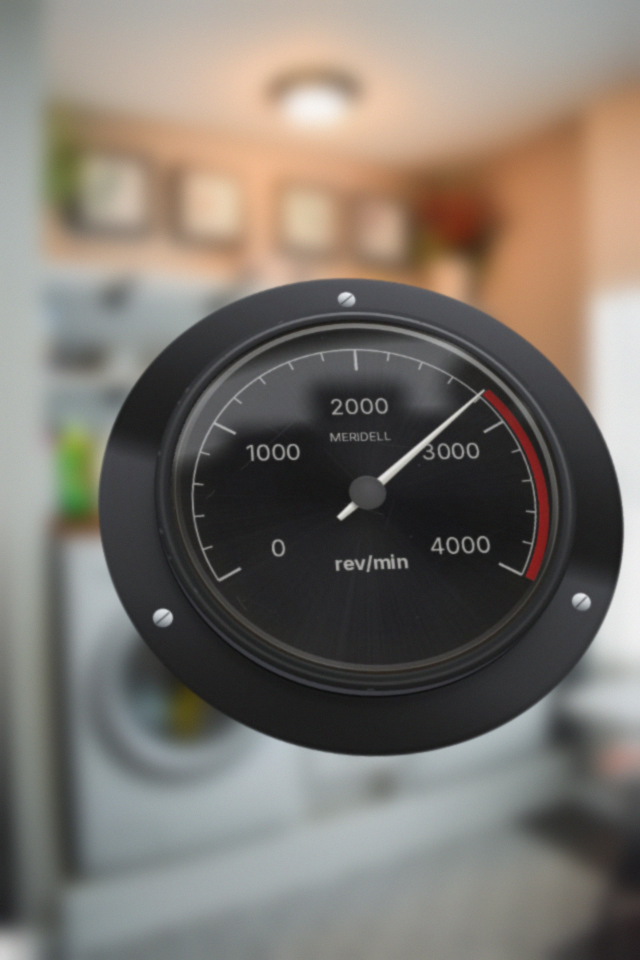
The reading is 2800; rpm
